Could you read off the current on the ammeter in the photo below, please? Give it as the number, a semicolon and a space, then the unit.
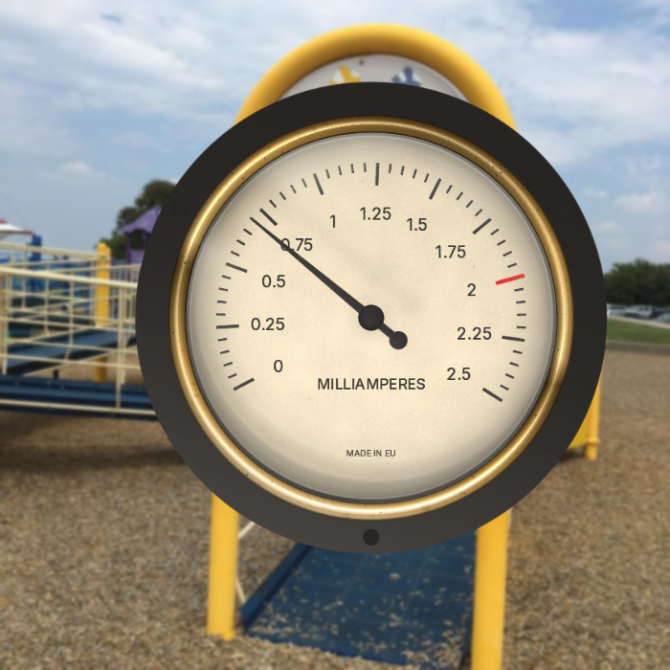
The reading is 0.7; mA
